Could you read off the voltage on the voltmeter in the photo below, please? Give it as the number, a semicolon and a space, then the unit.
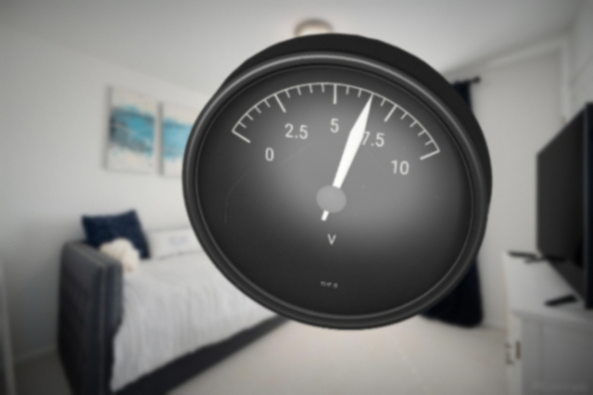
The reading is 6.5; V
